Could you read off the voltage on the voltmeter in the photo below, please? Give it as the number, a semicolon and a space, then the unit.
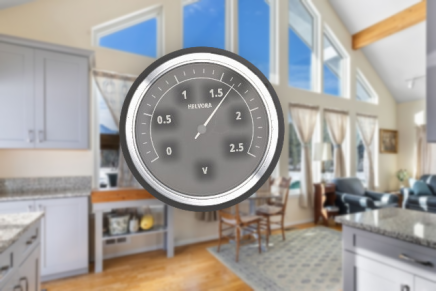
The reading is 1.65; V
